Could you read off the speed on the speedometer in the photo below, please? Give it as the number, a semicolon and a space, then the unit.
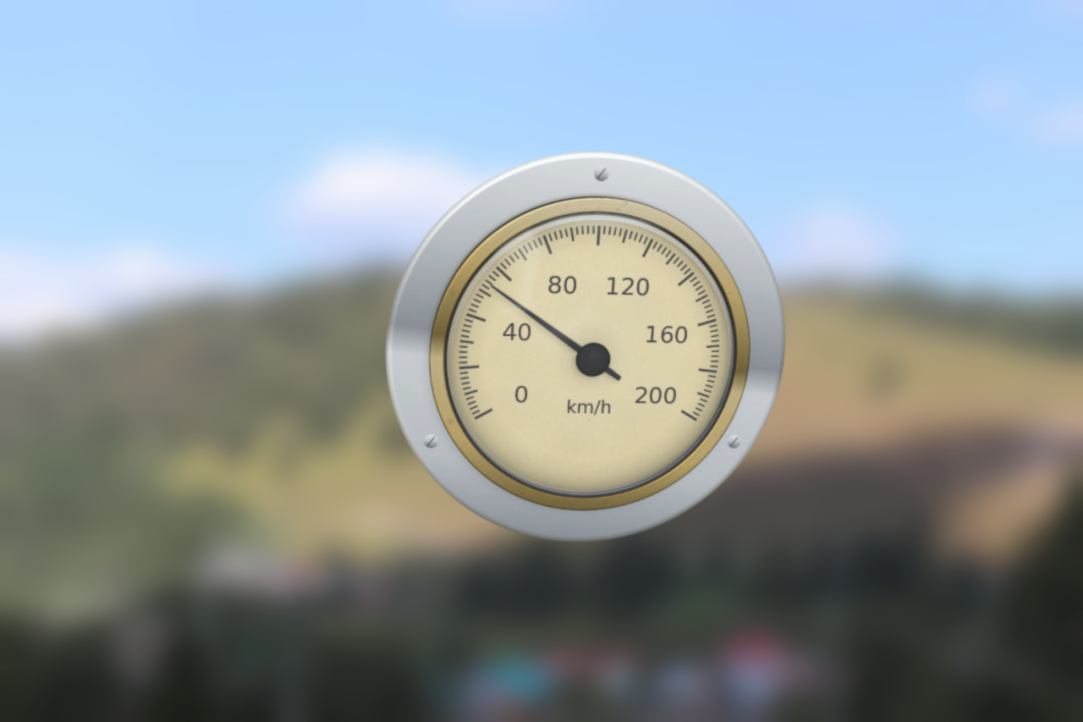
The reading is 54; km/h
